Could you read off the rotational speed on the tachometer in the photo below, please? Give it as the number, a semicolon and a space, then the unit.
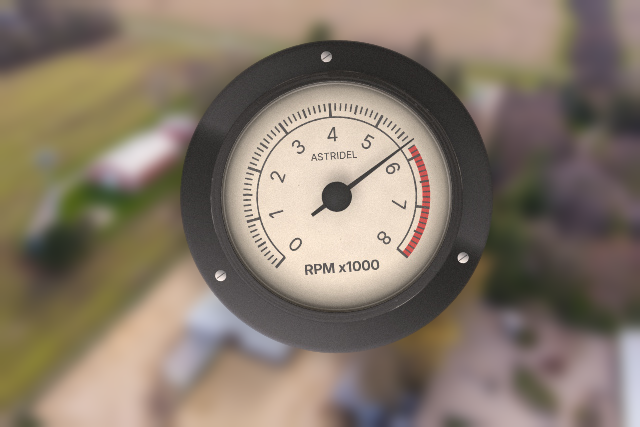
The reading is 5700; rpm
